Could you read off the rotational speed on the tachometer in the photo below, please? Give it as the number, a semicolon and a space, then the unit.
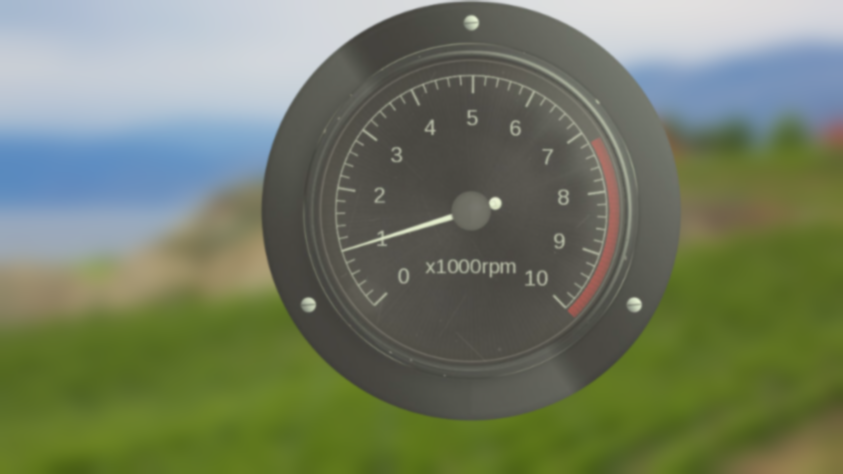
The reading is 1000; rpm
